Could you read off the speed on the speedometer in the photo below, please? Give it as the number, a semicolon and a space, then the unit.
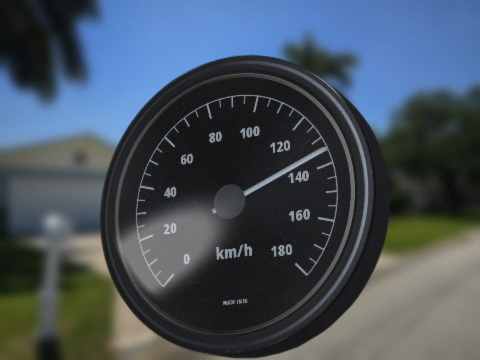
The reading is 135; km/h
